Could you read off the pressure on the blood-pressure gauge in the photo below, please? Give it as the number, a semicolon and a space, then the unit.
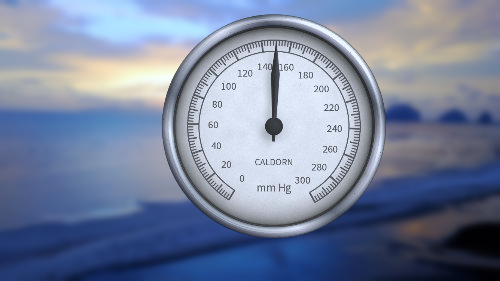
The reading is 150; mmHg
